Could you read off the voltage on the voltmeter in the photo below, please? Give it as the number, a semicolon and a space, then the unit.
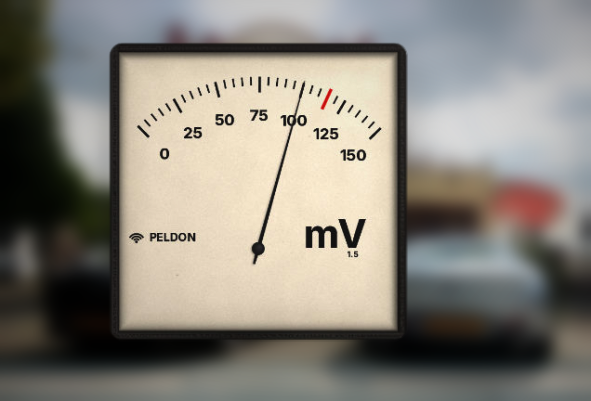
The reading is 100; mV
